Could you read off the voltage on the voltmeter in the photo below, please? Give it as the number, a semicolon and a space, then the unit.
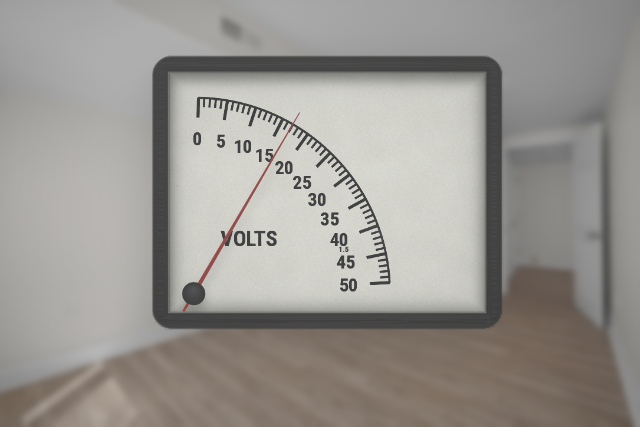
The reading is 17; V
